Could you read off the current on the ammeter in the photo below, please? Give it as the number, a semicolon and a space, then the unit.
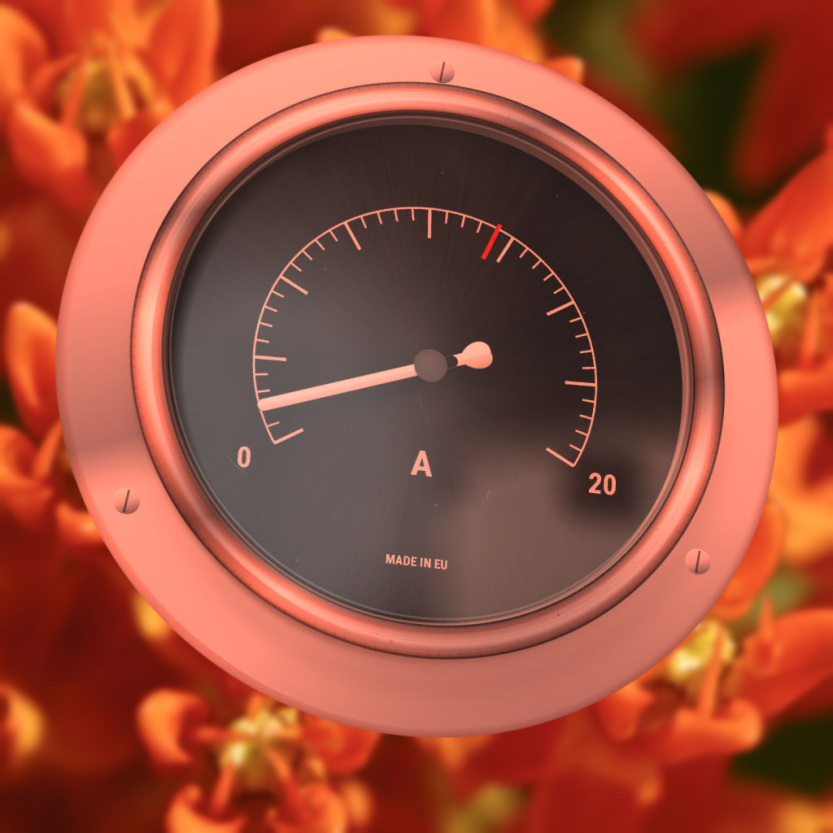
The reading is 1; A
